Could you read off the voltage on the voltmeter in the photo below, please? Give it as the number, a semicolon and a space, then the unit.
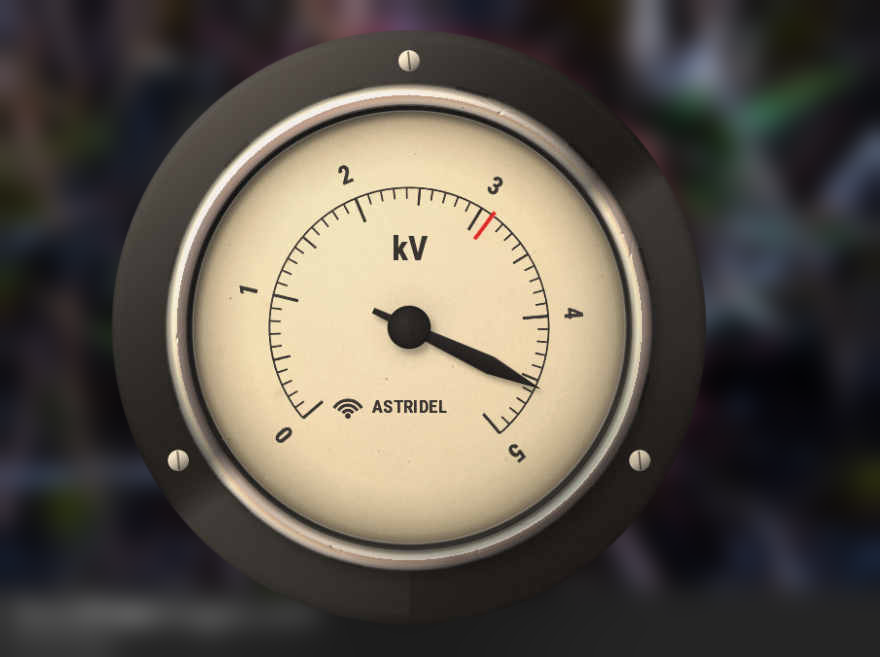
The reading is 4.55; kV
